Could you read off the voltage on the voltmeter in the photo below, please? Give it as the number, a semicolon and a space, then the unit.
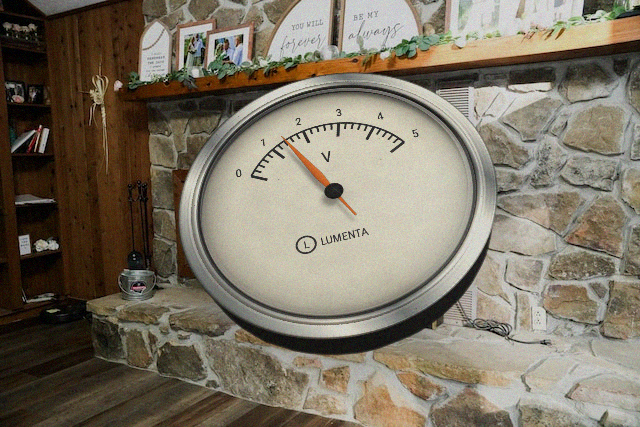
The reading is 1.4; V
